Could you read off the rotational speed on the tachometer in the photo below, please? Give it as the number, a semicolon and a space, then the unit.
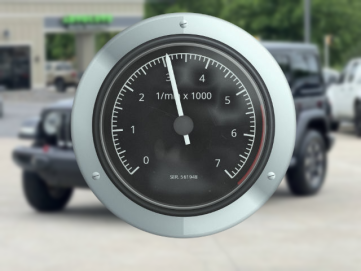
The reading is 3100; rpm
